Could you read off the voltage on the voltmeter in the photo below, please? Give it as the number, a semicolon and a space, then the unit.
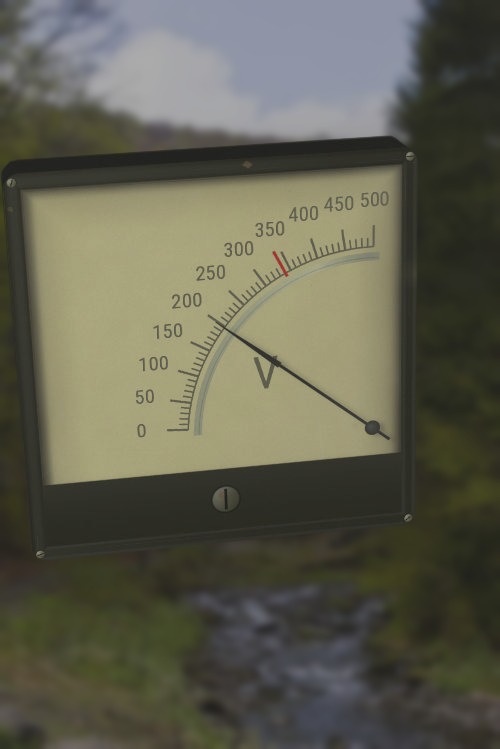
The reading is 200; V
